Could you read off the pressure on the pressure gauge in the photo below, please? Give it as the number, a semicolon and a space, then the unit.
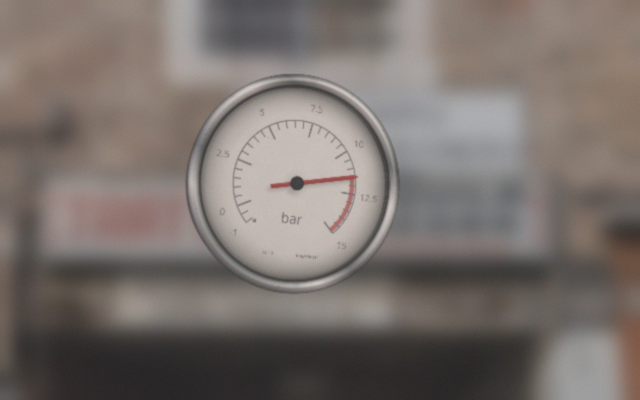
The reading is 11.5; bar
